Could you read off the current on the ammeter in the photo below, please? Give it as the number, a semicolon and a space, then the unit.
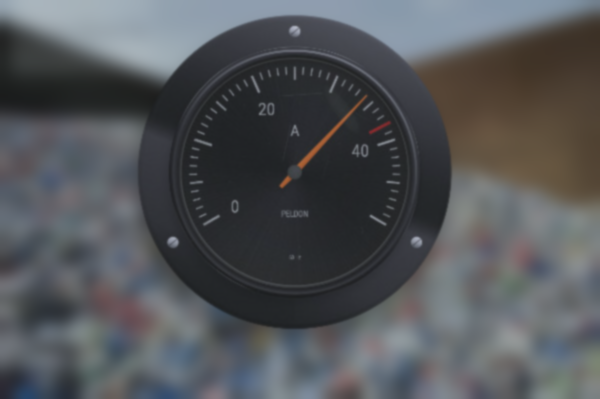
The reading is 34; A
